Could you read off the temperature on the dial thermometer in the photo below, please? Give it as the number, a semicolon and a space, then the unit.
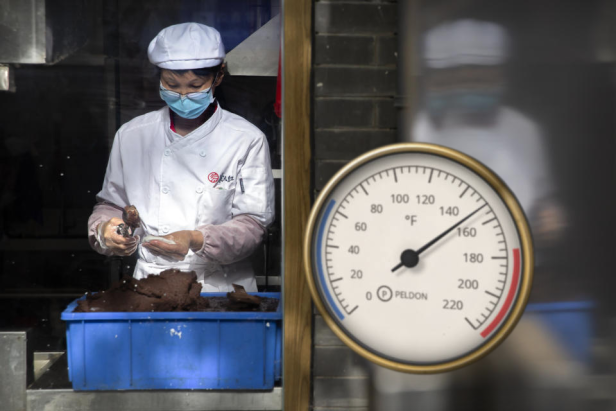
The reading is 152; °F
